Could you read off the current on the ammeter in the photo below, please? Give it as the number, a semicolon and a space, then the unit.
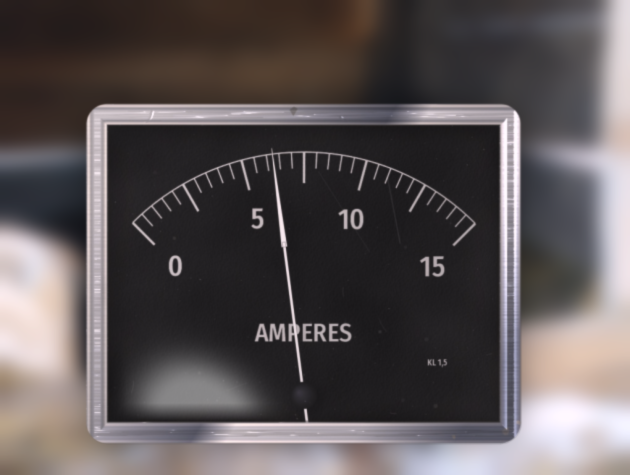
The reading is 6.25; A
